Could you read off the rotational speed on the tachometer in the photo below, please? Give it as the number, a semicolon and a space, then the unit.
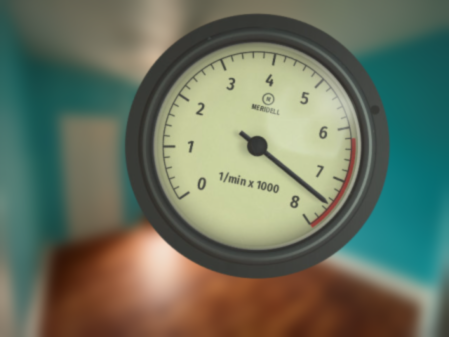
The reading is 7500; rpm
